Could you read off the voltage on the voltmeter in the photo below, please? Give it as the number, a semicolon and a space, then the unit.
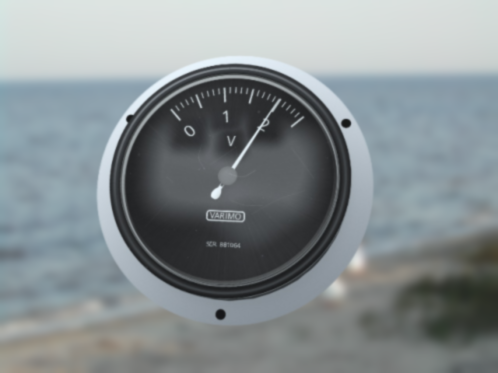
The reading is 2; V
